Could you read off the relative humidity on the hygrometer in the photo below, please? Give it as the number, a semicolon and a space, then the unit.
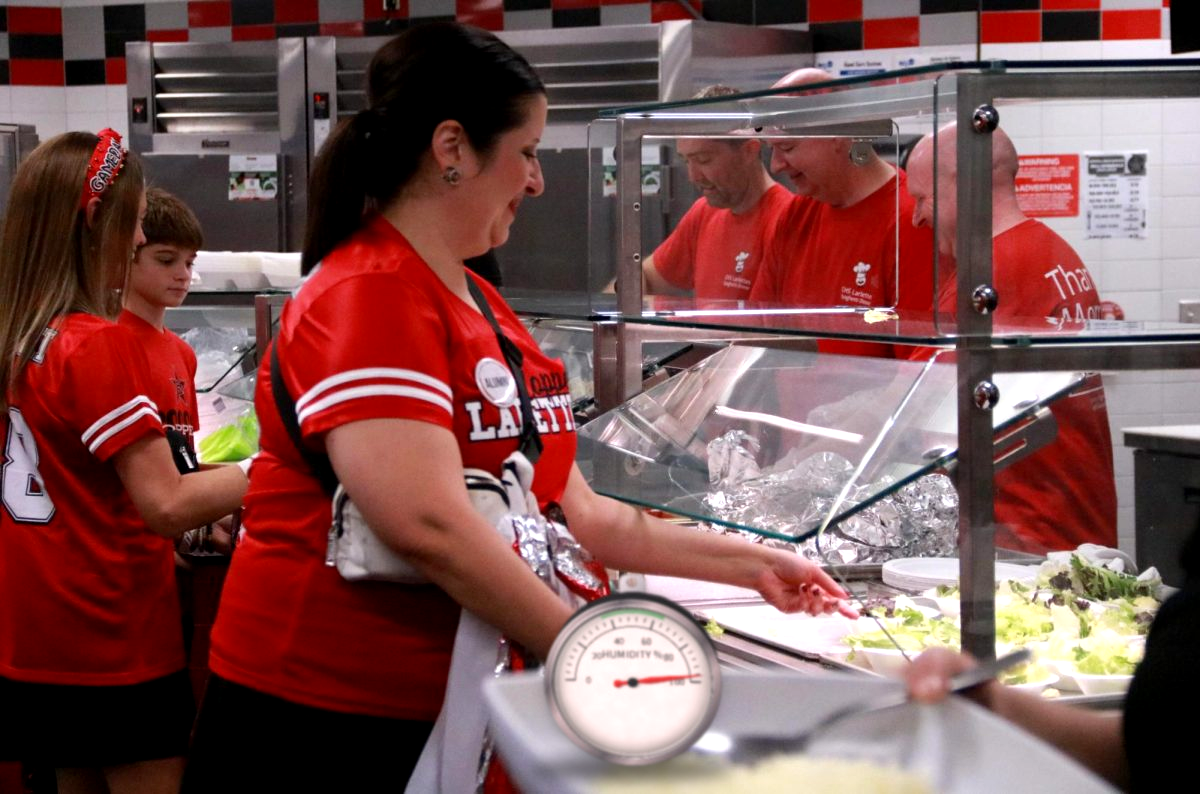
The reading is 96; %
